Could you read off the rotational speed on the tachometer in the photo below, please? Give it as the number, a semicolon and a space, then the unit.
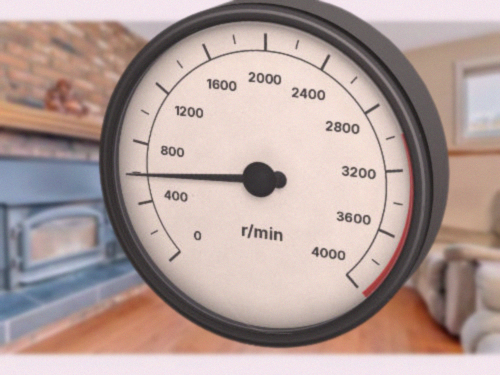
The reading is 600; rpm
